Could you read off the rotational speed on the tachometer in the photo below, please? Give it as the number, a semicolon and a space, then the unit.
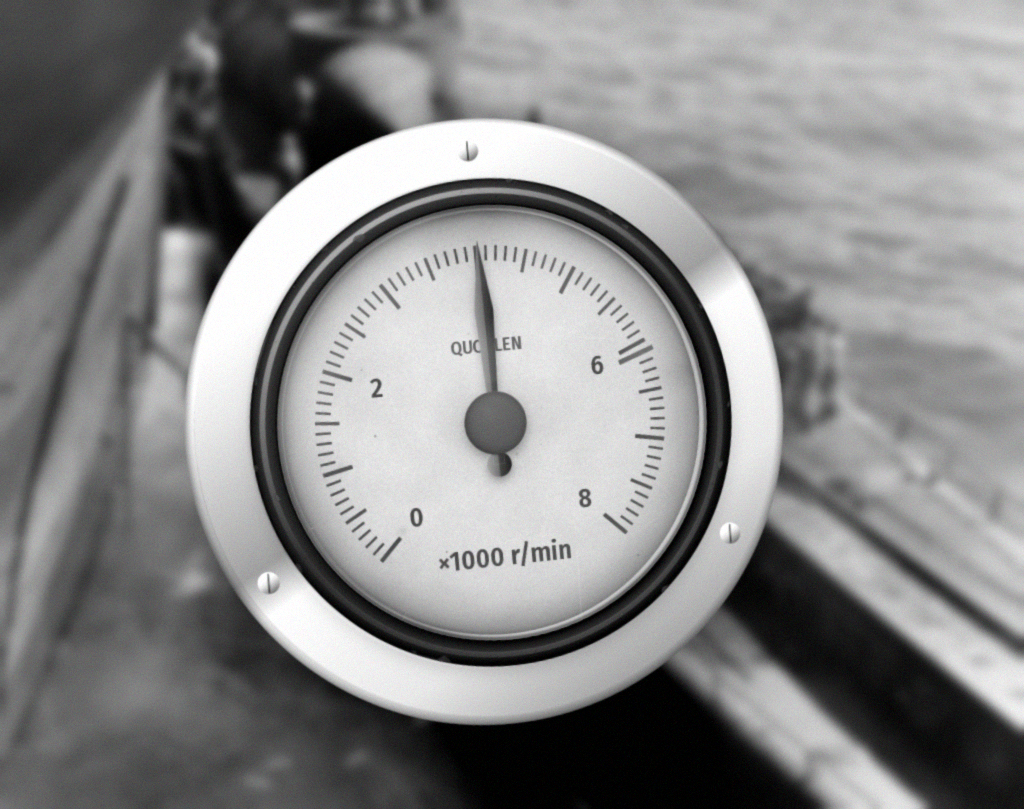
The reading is 4000; rpm
